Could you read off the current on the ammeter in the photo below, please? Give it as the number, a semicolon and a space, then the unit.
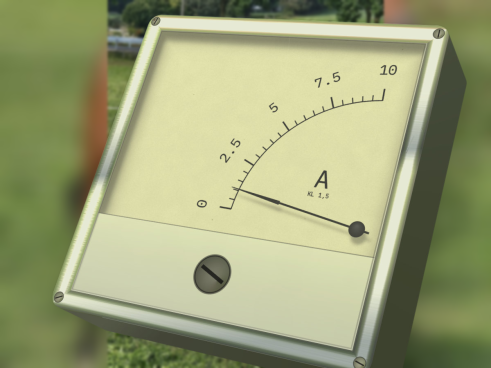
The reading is 1; A
